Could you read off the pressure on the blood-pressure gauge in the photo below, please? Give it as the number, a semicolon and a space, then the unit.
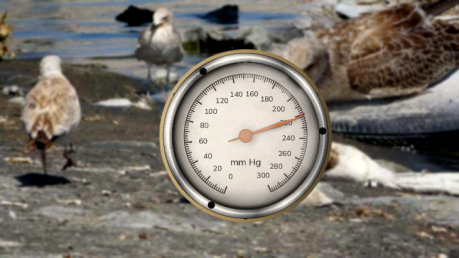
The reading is 220; mmHg
